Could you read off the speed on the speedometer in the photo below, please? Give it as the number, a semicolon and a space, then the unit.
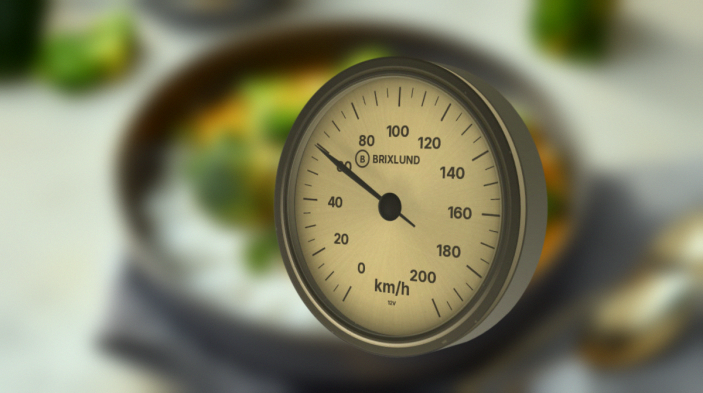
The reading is 60; km/h
